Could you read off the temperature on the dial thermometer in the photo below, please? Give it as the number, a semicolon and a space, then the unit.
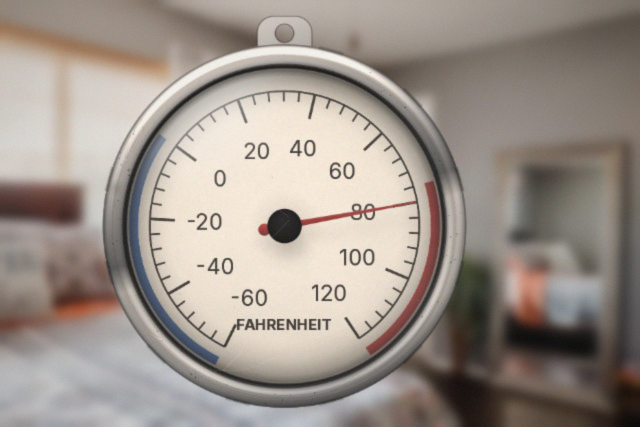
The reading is 80; °F
